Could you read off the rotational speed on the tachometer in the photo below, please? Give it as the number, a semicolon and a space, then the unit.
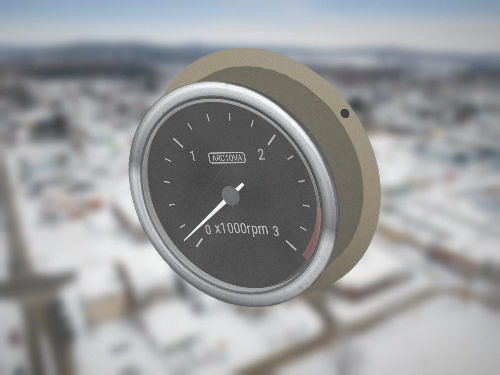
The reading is 100; rpm
